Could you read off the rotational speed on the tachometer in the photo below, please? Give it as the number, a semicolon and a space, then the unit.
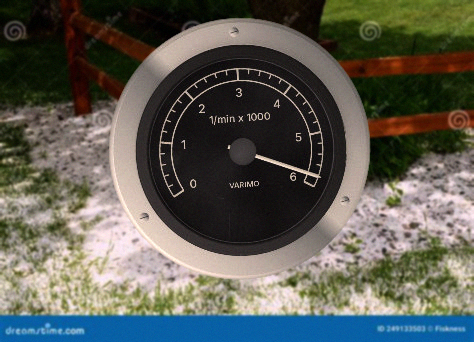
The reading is 5800; rpm
